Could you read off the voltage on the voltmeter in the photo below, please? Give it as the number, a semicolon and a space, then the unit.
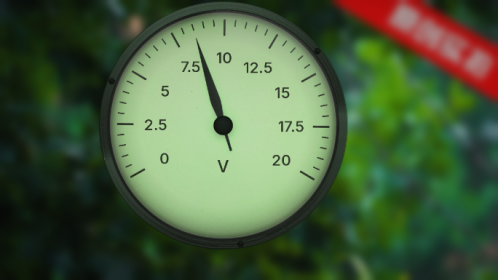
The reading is 8.5; V
